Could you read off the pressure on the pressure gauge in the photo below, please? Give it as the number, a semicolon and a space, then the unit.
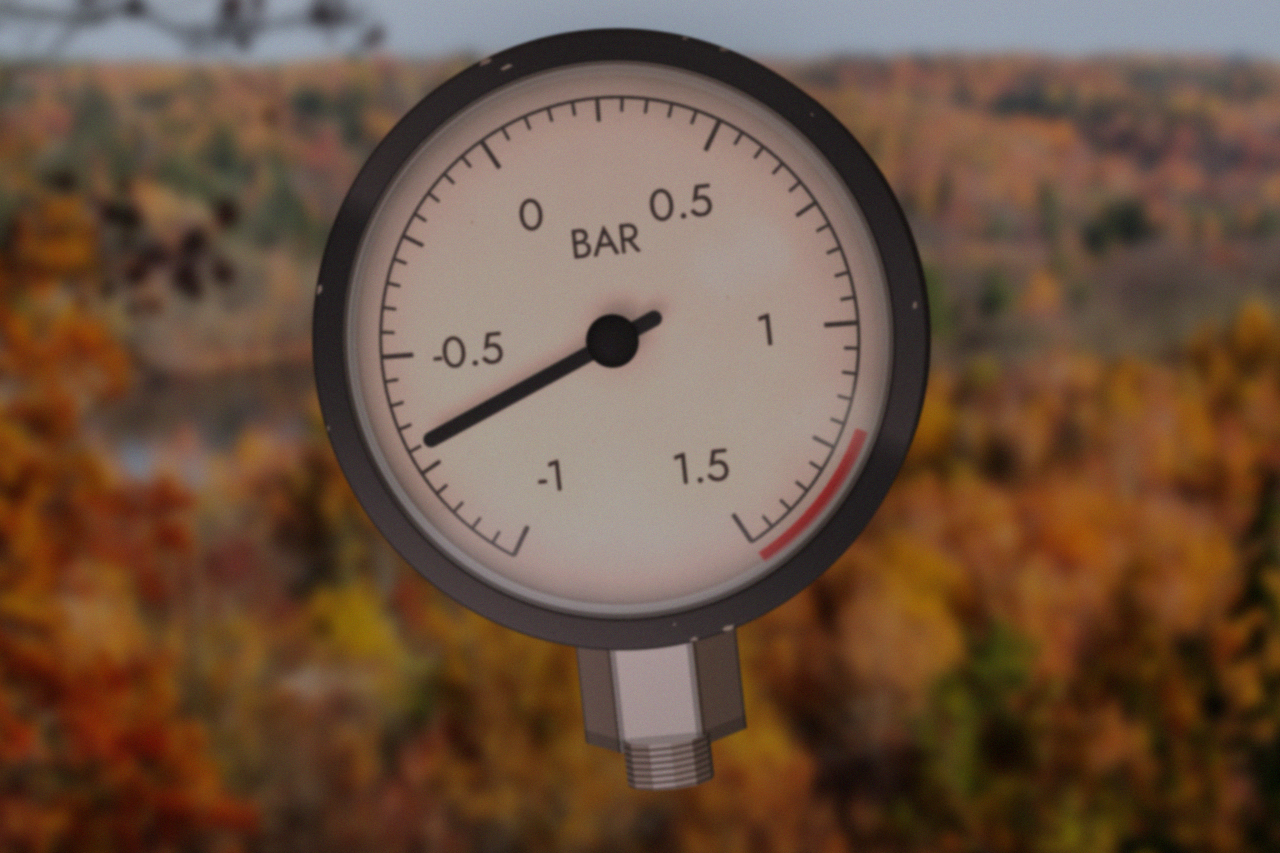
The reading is -0.7; bar
